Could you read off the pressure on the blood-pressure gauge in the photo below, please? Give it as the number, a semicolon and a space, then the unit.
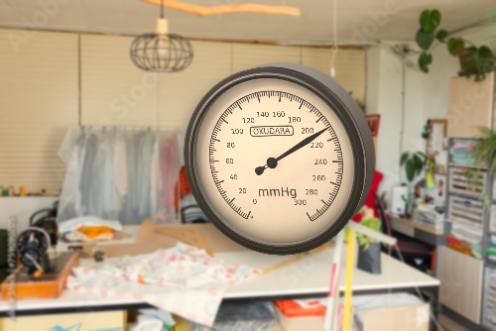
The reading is 210; mmHg
